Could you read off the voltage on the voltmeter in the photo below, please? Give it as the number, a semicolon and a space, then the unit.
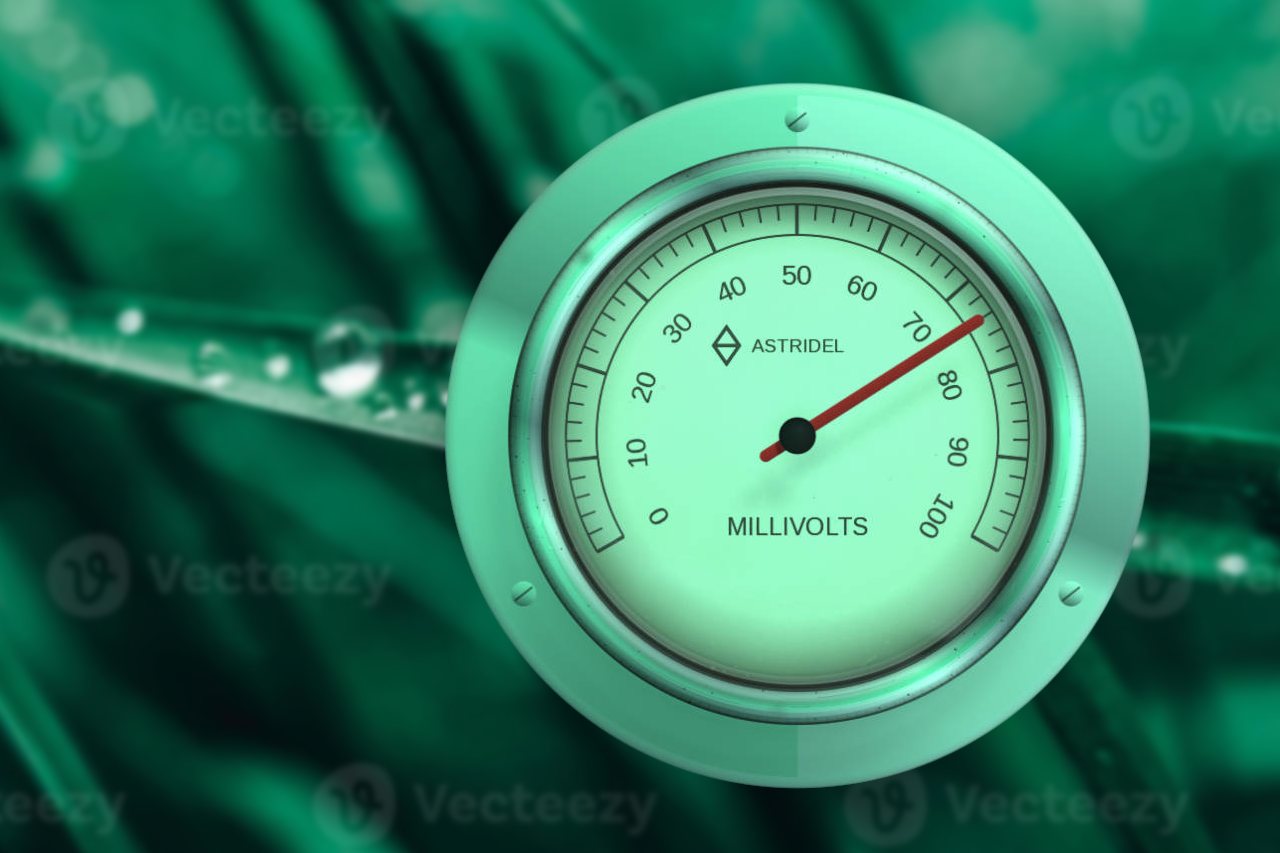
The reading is 74; mV
